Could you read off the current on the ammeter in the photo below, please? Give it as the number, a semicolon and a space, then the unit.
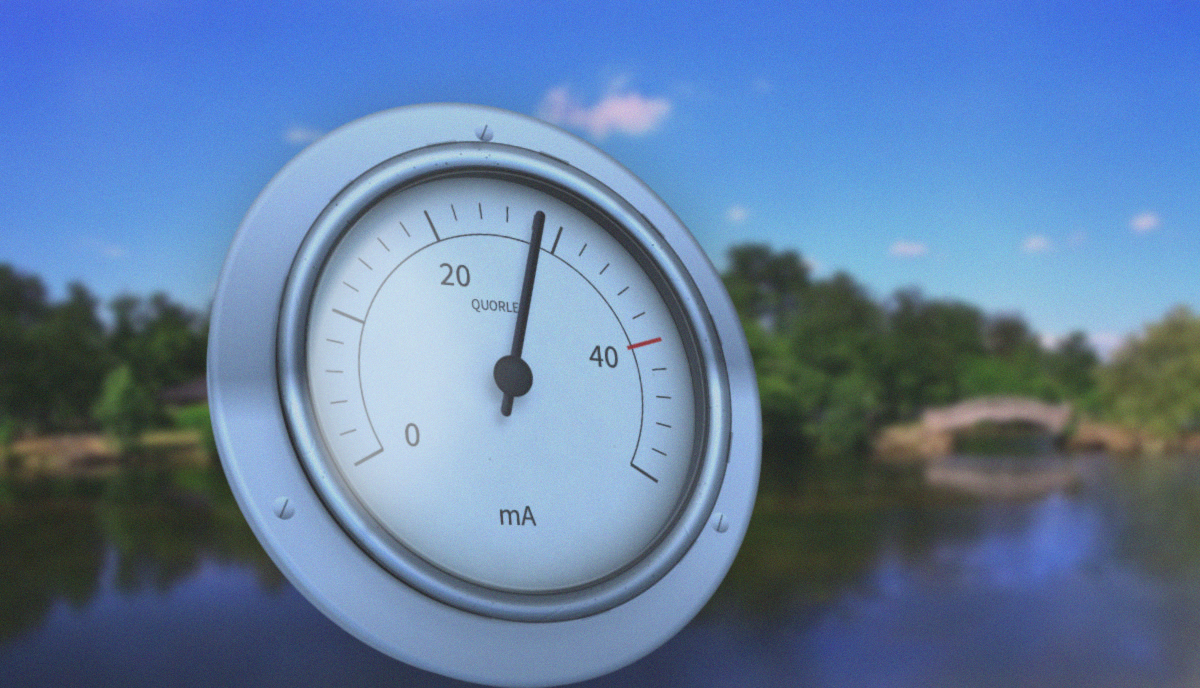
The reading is 28; mA
